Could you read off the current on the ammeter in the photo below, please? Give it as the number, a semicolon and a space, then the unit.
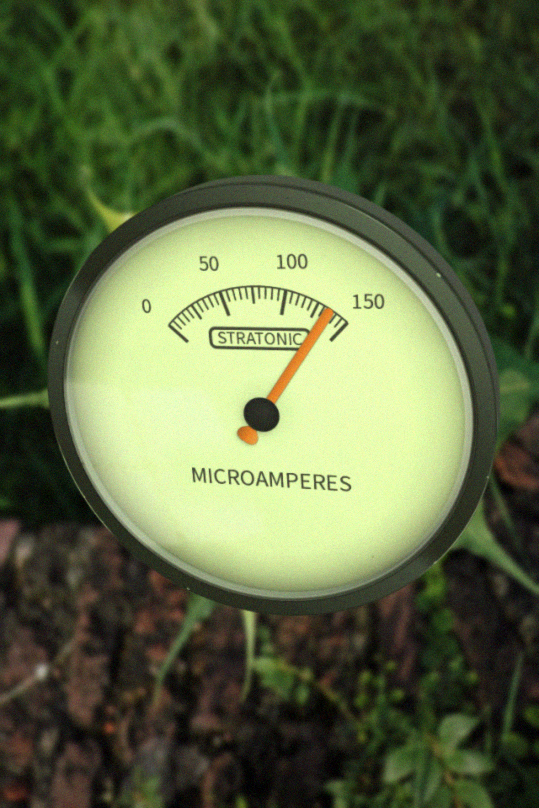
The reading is 135; µA
